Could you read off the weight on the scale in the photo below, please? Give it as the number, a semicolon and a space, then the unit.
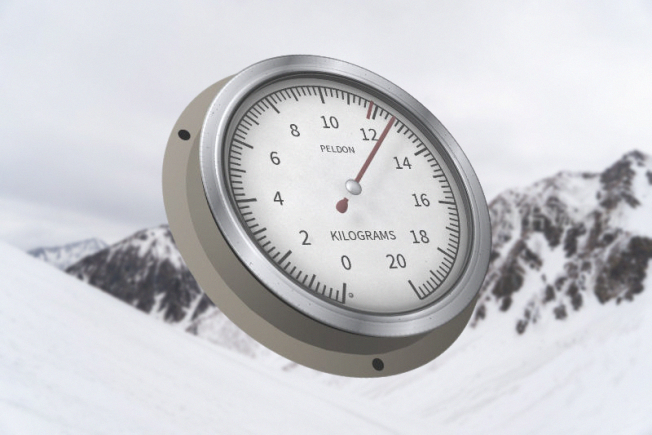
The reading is 12.6; kg
